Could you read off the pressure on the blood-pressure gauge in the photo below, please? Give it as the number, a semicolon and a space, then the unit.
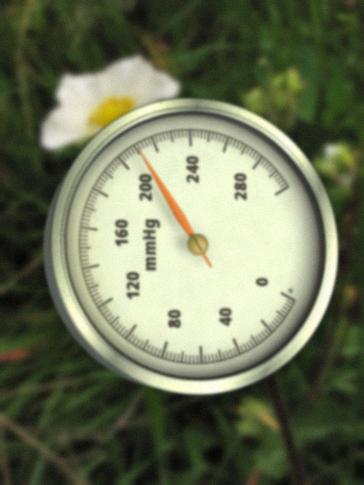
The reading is 210; mmHg
